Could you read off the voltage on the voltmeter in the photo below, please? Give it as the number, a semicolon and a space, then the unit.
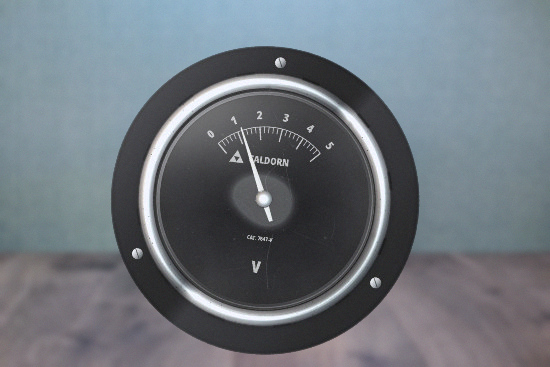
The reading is 1.2; V
